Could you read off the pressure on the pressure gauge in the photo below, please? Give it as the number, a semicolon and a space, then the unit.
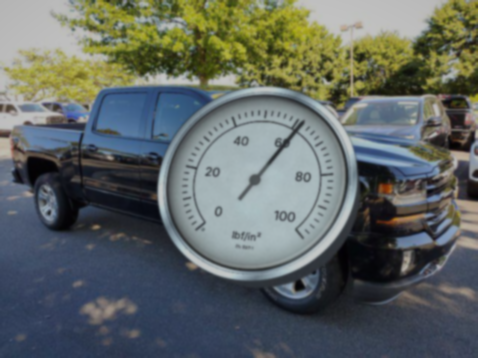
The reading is 62; psi
